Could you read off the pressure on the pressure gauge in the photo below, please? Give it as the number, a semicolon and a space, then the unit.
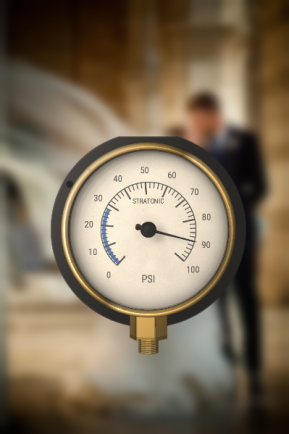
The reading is 90; psi
